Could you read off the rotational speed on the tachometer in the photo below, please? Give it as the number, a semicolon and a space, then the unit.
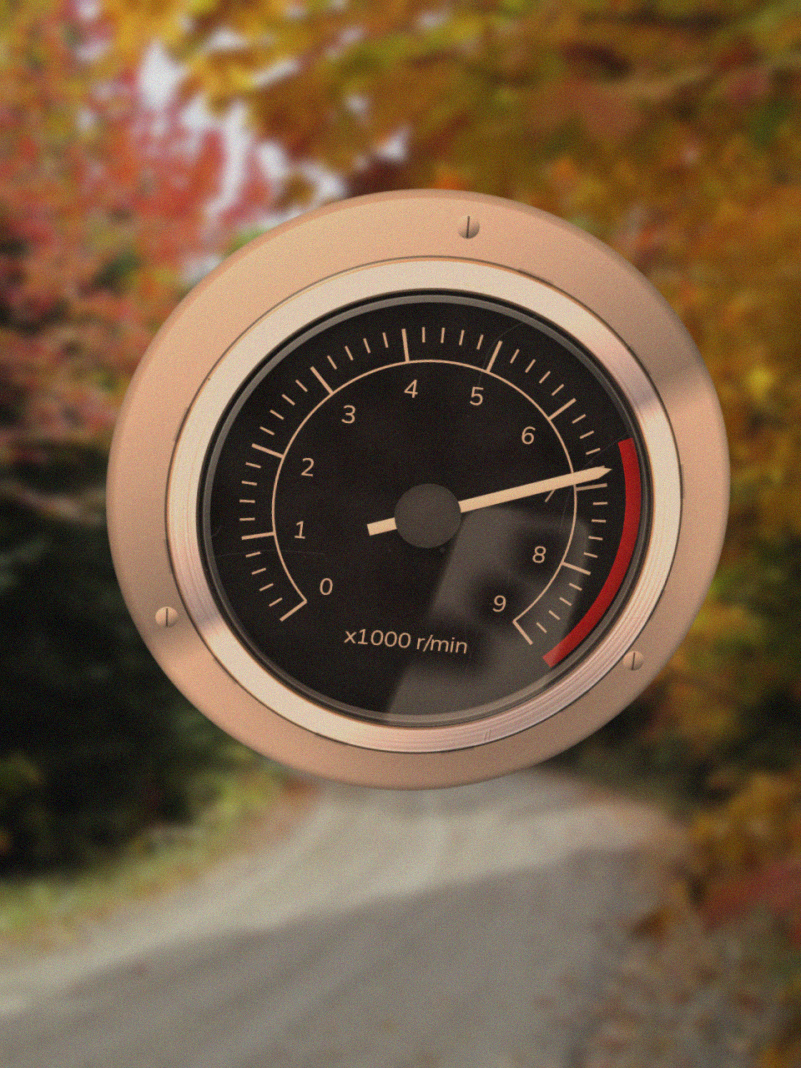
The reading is 6800; rpm
